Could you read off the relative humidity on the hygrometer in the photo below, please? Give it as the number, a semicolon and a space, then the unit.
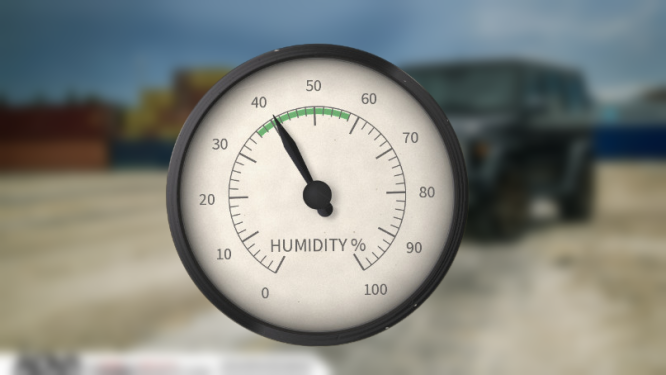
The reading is 41; %
